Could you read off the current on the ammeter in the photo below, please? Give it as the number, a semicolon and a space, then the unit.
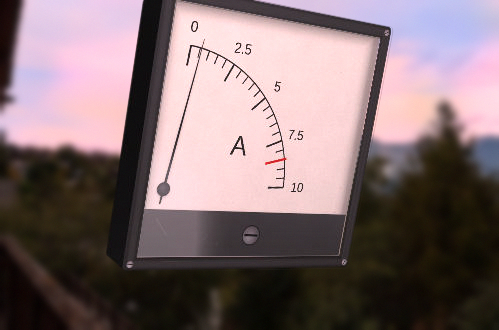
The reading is 0.5; A
